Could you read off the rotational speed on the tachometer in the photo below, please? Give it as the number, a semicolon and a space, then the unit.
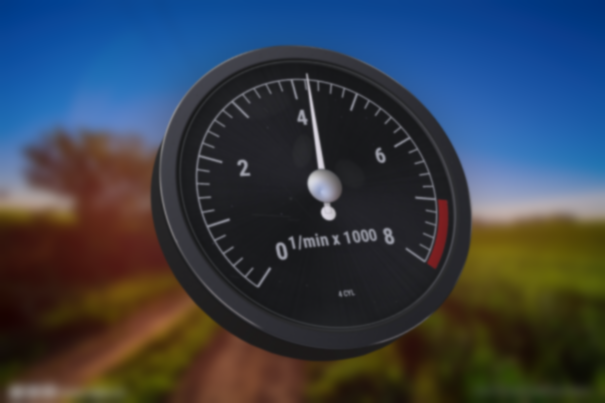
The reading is 4200; rpm
